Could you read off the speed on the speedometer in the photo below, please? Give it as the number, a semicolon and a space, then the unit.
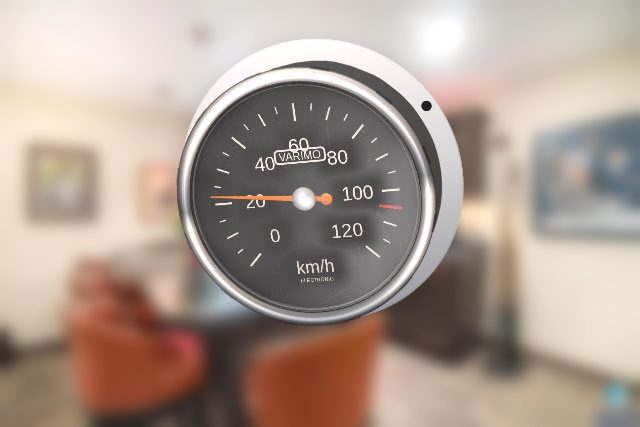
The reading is 22.5; km/h
